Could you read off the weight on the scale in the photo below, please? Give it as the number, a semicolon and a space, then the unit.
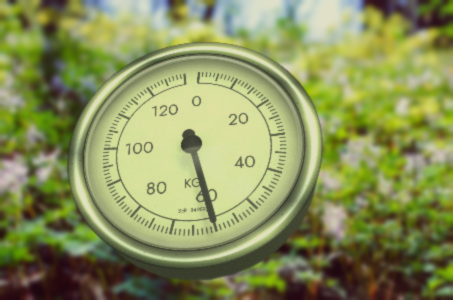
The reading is 60; kg
